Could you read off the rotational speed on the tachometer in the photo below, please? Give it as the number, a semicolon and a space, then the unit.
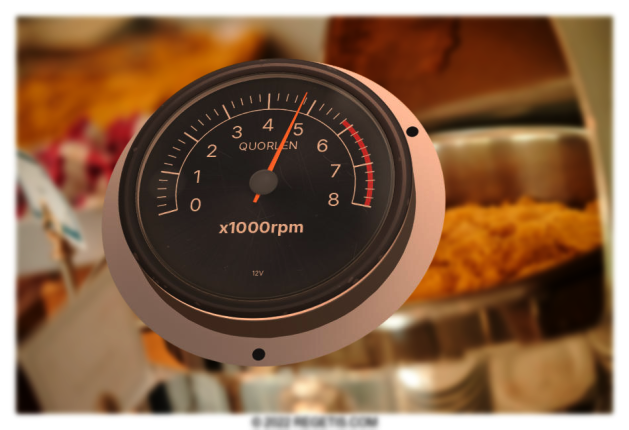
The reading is 4800; rpm
